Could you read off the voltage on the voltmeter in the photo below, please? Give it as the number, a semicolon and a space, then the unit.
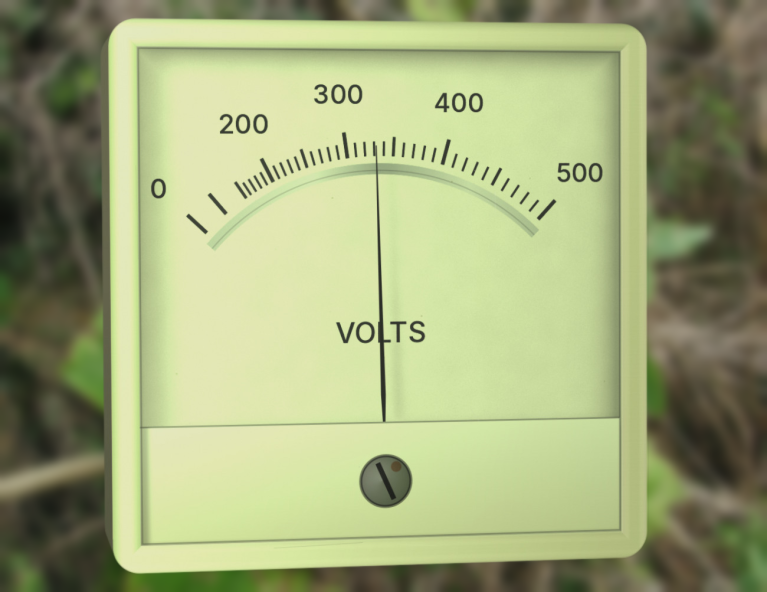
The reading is 330; V
